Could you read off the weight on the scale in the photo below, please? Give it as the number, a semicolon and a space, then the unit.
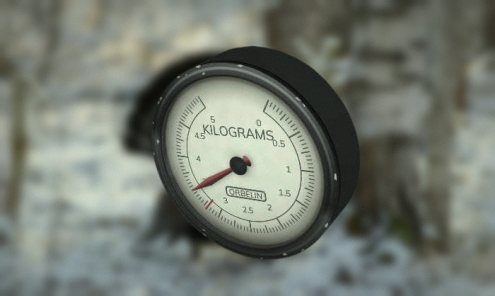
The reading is 3.5; kg
